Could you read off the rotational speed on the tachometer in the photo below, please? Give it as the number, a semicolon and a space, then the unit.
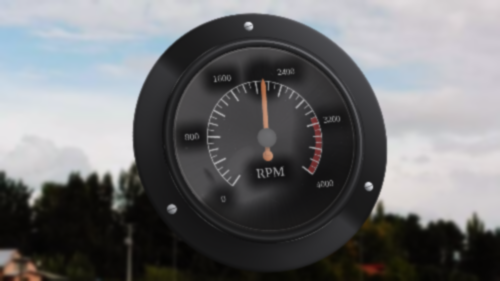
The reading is 2100; rpm
